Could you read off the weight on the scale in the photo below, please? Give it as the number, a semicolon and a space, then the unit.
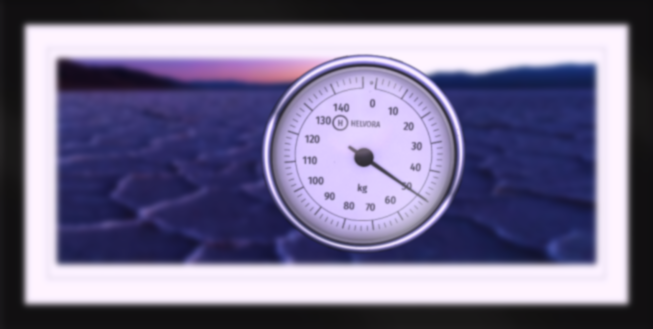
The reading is 50; kg
